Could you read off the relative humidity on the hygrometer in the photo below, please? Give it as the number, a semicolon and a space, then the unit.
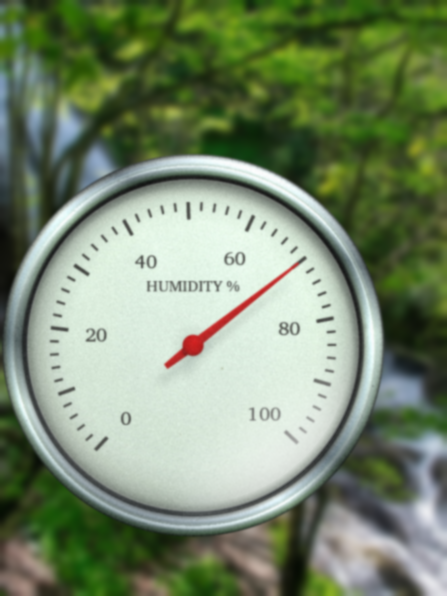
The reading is 70; %
